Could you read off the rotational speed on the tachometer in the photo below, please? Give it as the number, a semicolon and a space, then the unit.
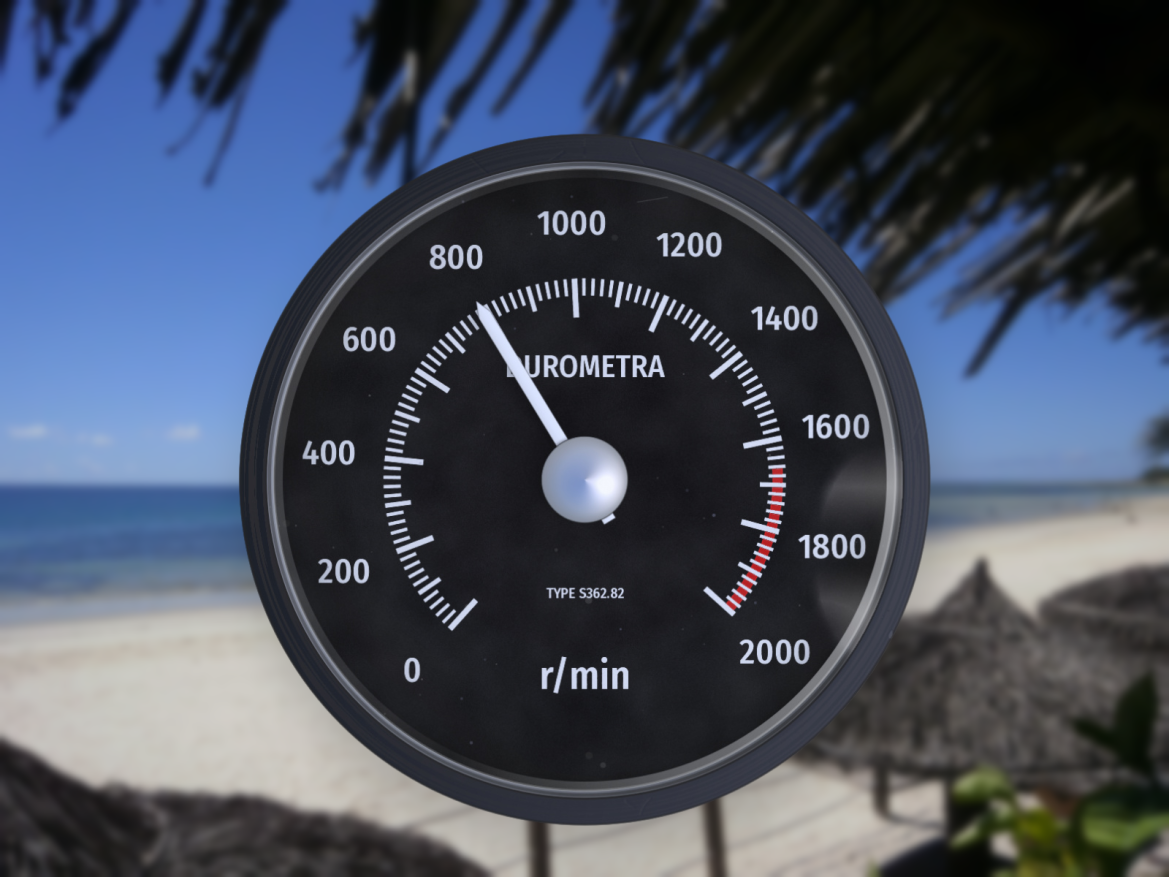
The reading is 790; rpm
